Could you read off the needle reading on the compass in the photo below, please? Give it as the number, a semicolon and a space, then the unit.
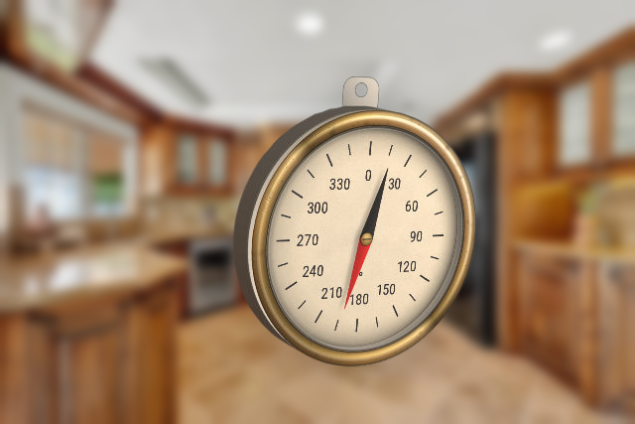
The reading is 195; °
